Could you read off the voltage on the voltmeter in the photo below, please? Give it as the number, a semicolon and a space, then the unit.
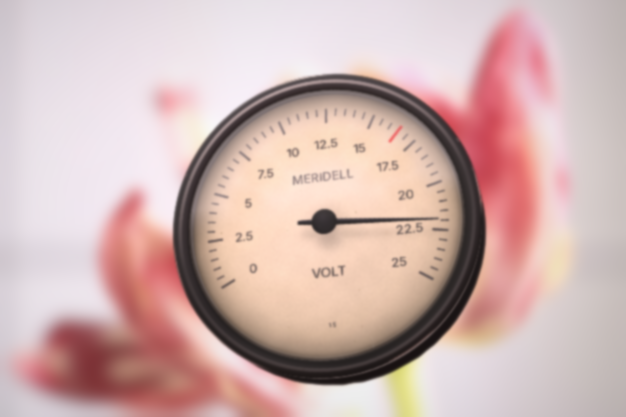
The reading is 22; V
